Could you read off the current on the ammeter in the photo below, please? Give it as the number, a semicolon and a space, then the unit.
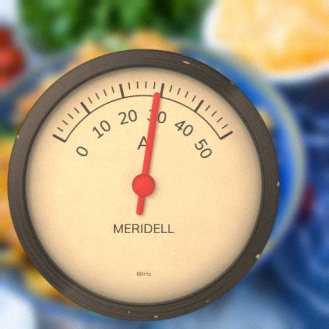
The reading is 29; A
